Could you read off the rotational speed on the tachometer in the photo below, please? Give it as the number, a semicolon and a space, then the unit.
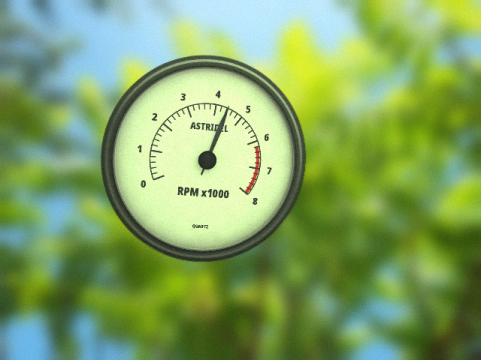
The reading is 4400; rpm
